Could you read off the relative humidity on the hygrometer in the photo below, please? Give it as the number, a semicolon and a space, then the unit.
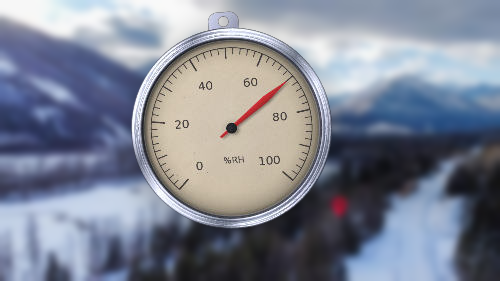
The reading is 70; %
